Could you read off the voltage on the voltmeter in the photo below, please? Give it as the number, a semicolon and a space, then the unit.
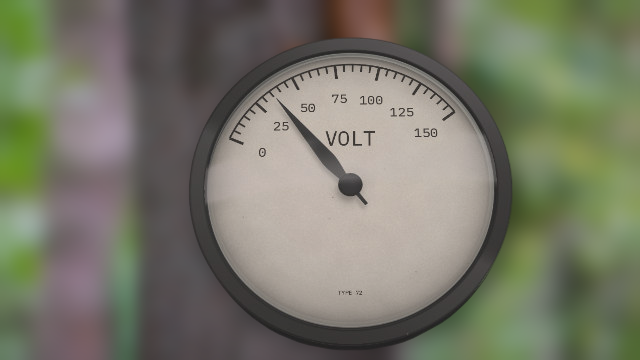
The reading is 35; V
